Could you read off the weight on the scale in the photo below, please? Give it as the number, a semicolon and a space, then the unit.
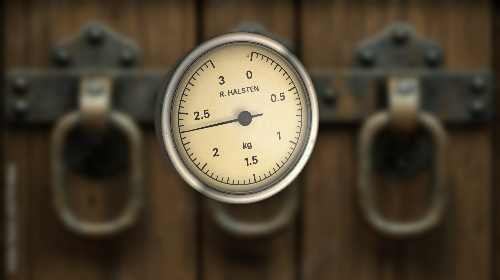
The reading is 2.35; kg
